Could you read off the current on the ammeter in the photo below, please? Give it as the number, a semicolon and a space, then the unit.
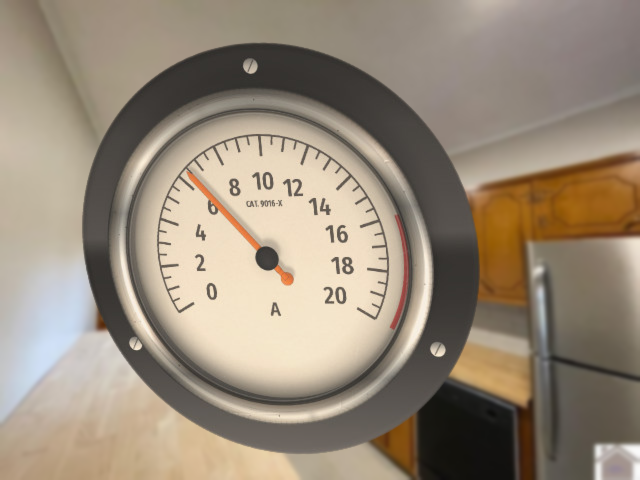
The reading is 6.5; A
